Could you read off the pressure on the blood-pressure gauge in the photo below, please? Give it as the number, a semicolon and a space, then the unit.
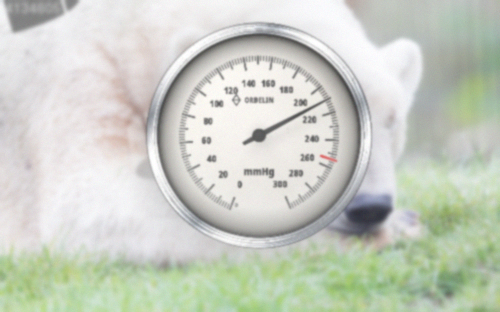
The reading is 210; mmHg
